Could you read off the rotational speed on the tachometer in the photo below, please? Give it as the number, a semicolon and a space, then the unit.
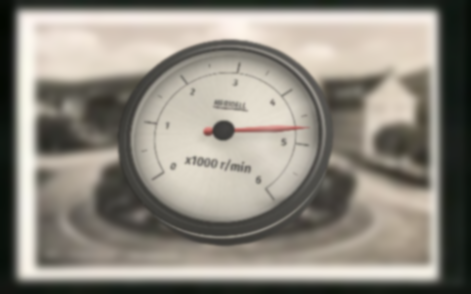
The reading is 4750; rpm
